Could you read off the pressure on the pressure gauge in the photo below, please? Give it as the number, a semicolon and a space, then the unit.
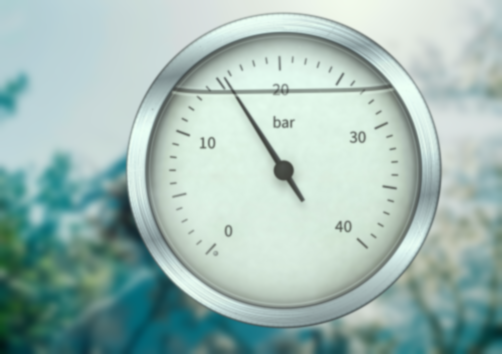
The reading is 15.5; bar
